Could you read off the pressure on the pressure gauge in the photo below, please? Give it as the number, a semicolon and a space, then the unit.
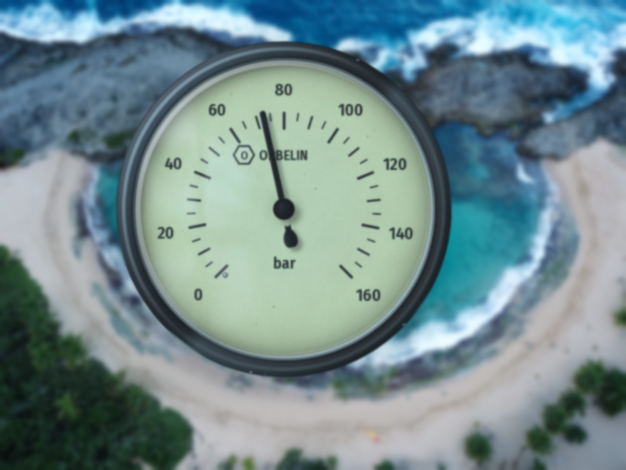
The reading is 72.5; bar
